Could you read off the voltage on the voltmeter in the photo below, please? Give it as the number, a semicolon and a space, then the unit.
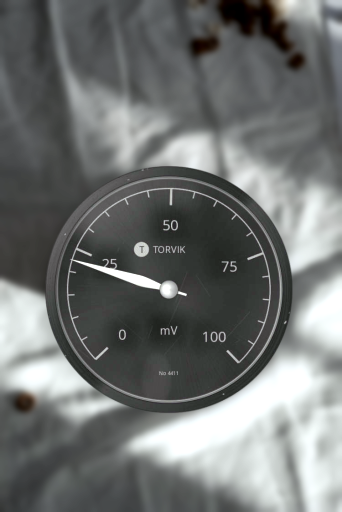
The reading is 22.5; mV
